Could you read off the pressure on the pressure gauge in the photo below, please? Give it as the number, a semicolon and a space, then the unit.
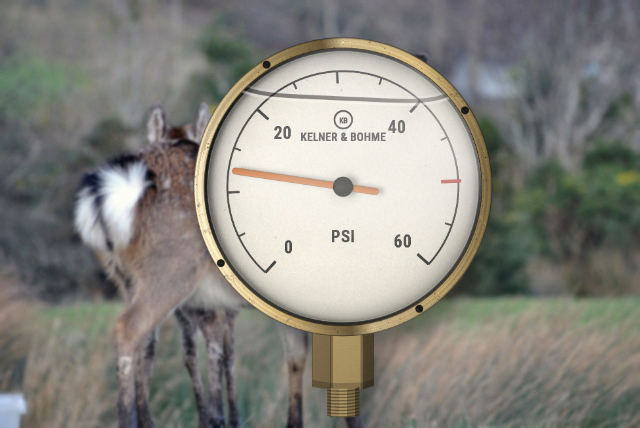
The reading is 12.5; psi
